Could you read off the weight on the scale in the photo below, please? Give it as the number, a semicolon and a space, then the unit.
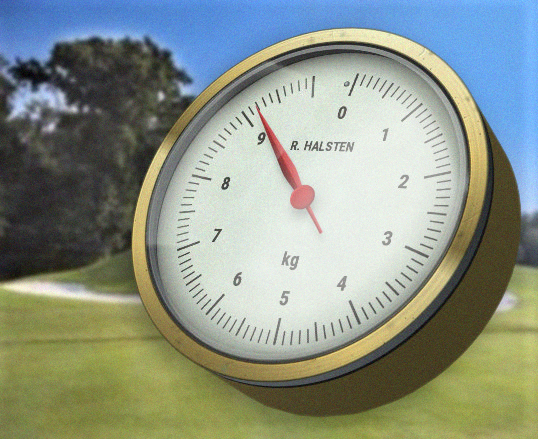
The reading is 9.2; kg
